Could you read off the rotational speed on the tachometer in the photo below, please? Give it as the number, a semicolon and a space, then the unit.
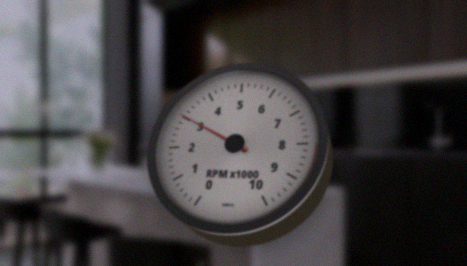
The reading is 3000; rpm
